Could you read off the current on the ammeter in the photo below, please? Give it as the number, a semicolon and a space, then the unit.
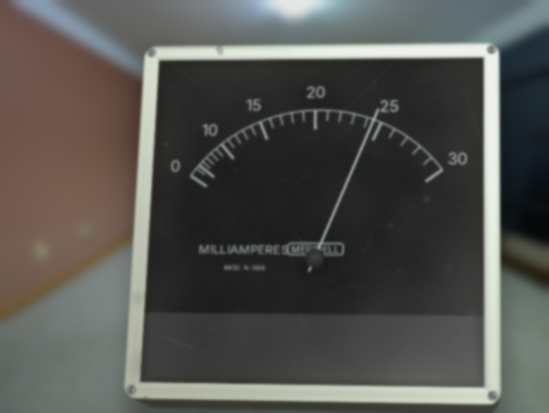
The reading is 24.5; mA
